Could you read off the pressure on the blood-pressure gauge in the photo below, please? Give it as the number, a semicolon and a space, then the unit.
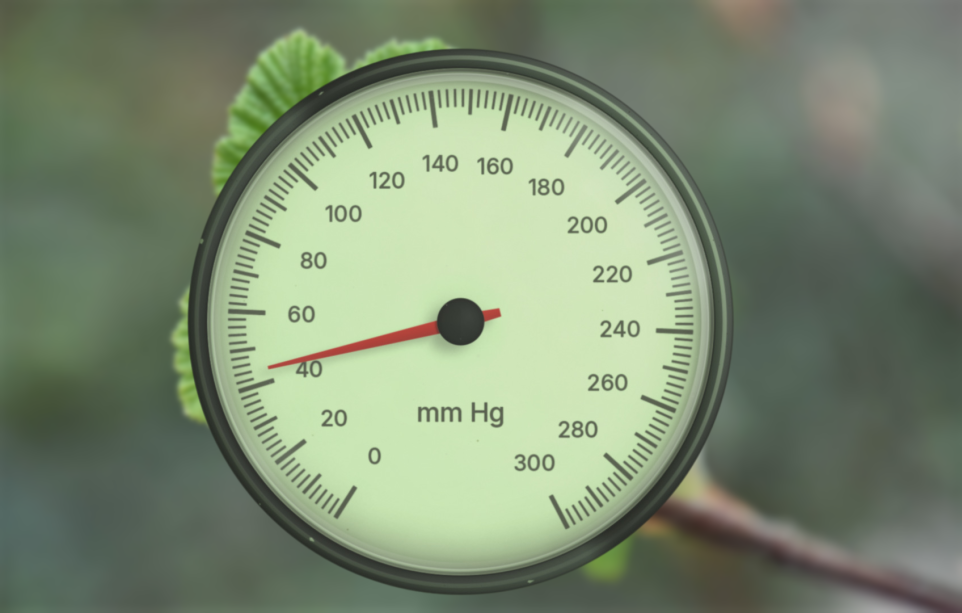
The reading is 44; mmHg
